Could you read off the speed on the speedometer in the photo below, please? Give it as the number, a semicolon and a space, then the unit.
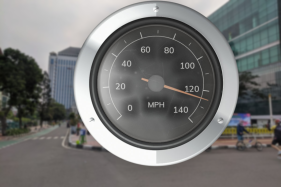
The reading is 125; mph
